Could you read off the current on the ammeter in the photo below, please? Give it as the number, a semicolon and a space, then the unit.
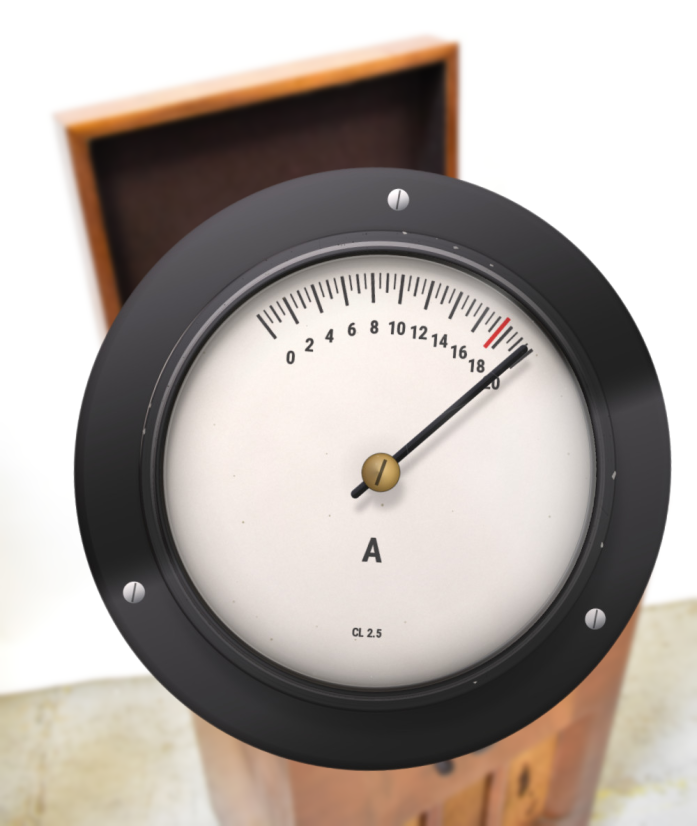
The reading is 19.5; A
